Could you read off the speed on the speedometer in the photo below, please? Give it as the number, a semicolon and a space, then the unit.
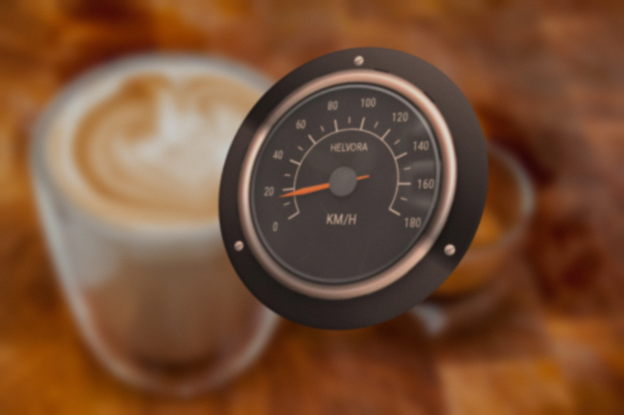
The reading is 15; km/h
